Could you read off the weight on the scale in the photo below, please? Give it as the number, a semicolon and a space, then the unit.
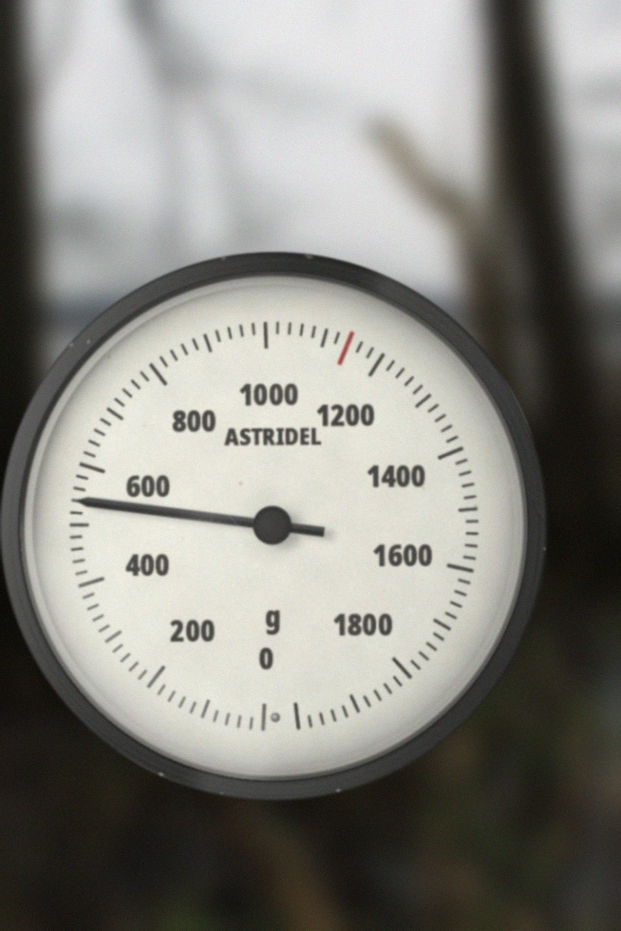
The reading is 540; g
